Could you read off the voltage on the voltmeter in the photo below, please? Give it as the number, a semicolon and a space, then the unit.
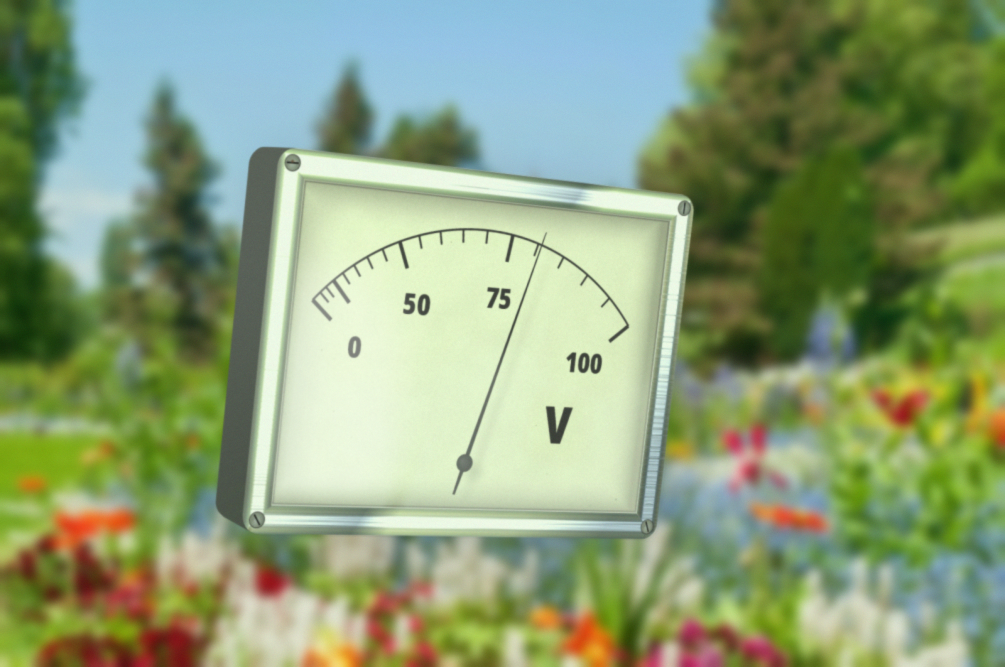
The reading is 80; V
